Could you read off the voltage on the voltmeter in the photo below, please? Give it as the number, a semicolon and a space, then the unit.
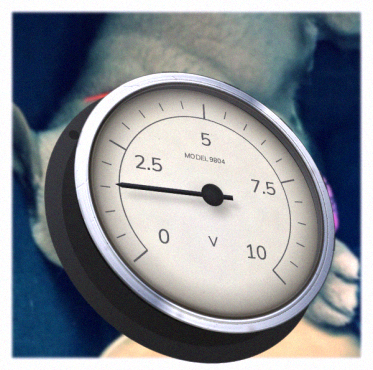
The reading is 1.5; V
